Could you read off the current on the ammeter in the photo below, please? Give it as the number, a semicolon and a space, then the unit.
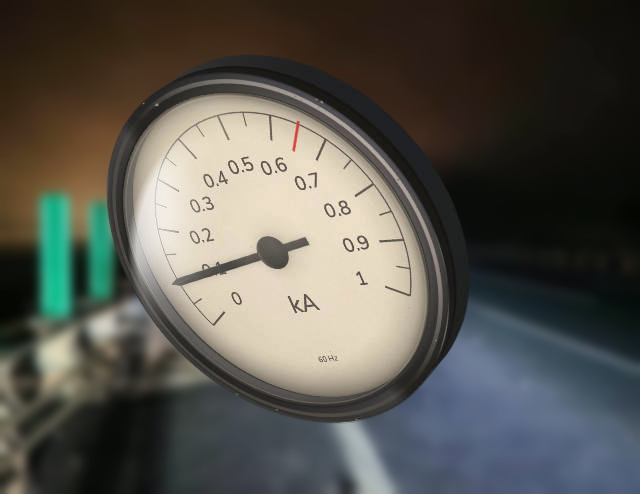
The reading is 0.1; kA
